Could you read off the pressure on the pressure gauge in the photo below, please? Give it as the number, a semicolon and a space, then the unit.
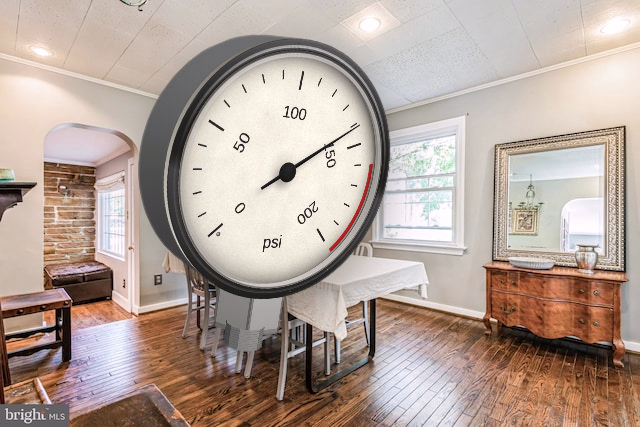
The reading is 140; psi
